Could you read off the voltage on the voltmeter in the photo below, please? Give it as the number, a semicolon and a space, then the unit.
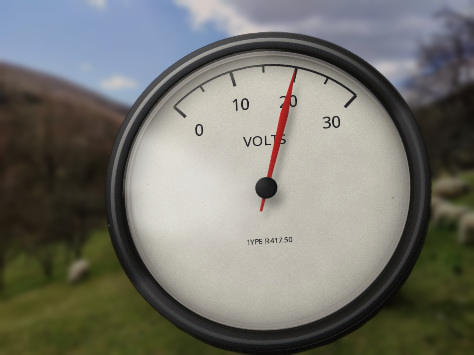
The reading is 20; V
